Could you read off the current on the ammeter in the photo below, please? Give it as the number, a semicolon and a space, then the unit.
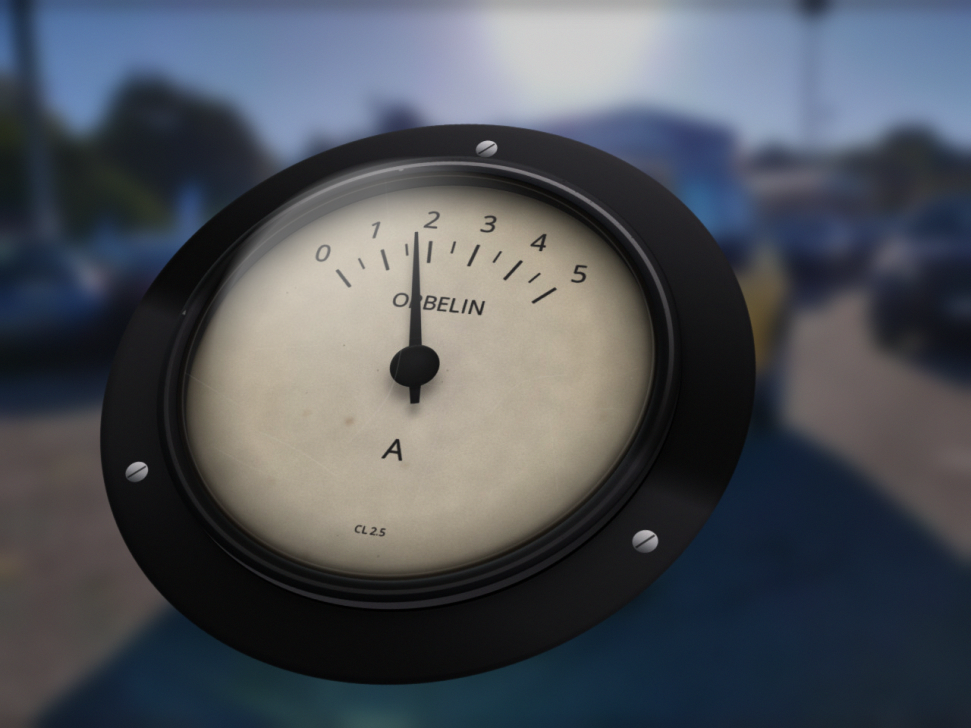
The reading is 1.75; A
